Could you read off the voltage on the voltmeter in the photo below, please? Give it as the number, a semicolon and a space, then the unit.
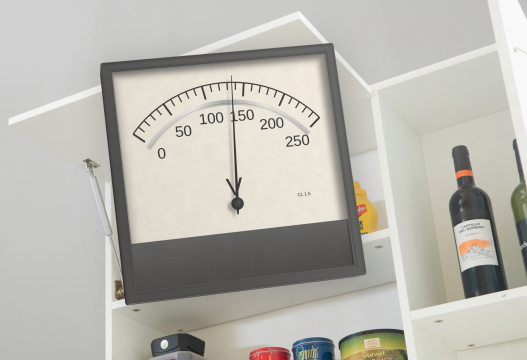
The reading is 135; V
